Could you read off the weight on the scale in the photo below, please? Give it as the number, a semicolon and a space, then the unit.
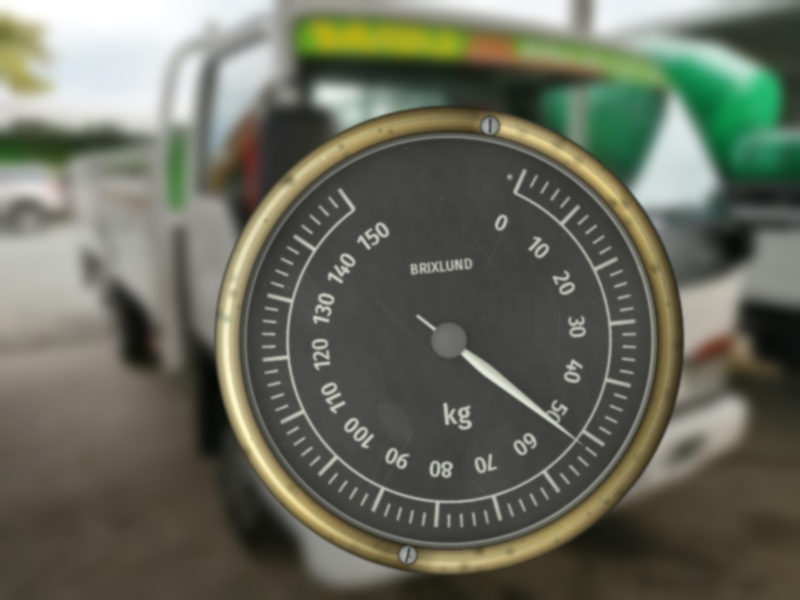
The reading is 52; kg
